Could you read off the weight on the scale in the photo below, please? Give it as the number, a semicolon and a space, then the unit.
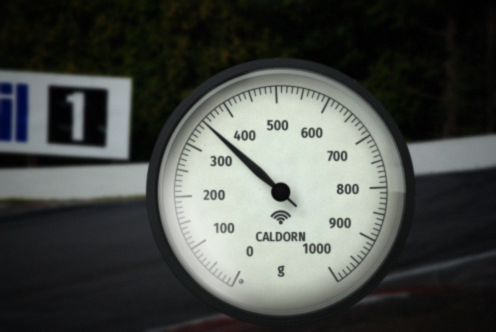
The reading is 350; g
